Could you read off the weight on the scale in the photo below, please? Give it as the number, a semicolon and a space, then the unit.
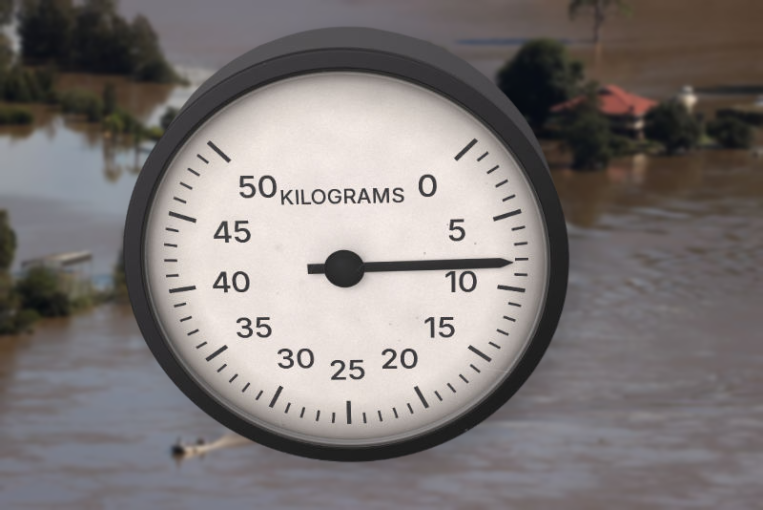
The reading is 8; kg
